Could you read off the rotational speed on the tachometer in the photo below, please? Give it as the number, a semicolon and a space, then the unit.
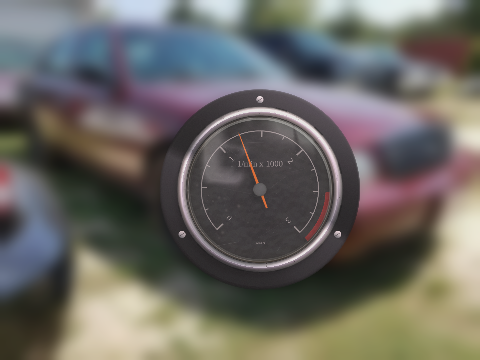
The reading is 1250; rpm
